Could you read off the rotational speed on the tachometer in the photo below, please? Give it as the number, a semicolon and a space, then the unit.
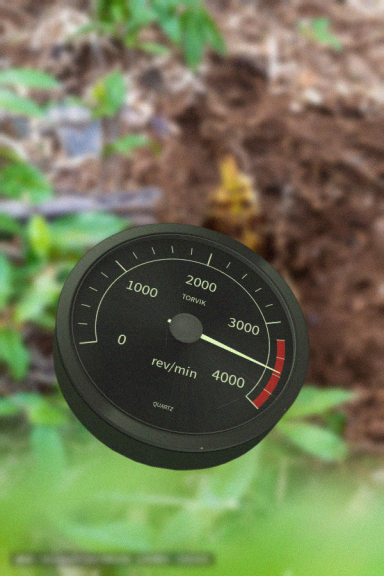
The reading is 3600; rpm
